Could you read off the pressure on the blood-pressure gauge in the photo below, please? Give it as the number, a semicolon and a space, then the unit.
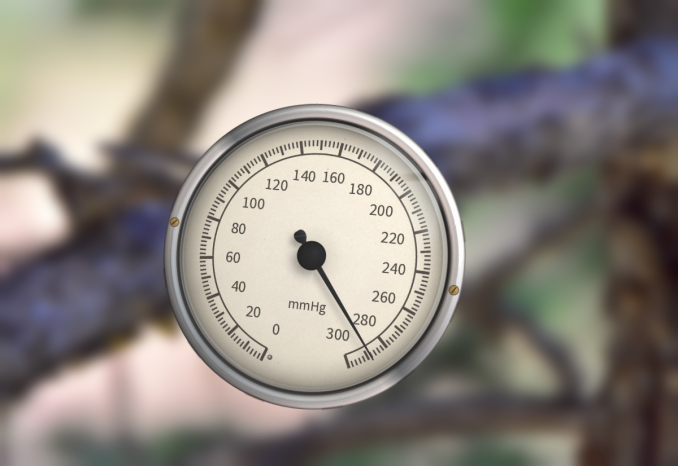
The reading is 288; mmHg
